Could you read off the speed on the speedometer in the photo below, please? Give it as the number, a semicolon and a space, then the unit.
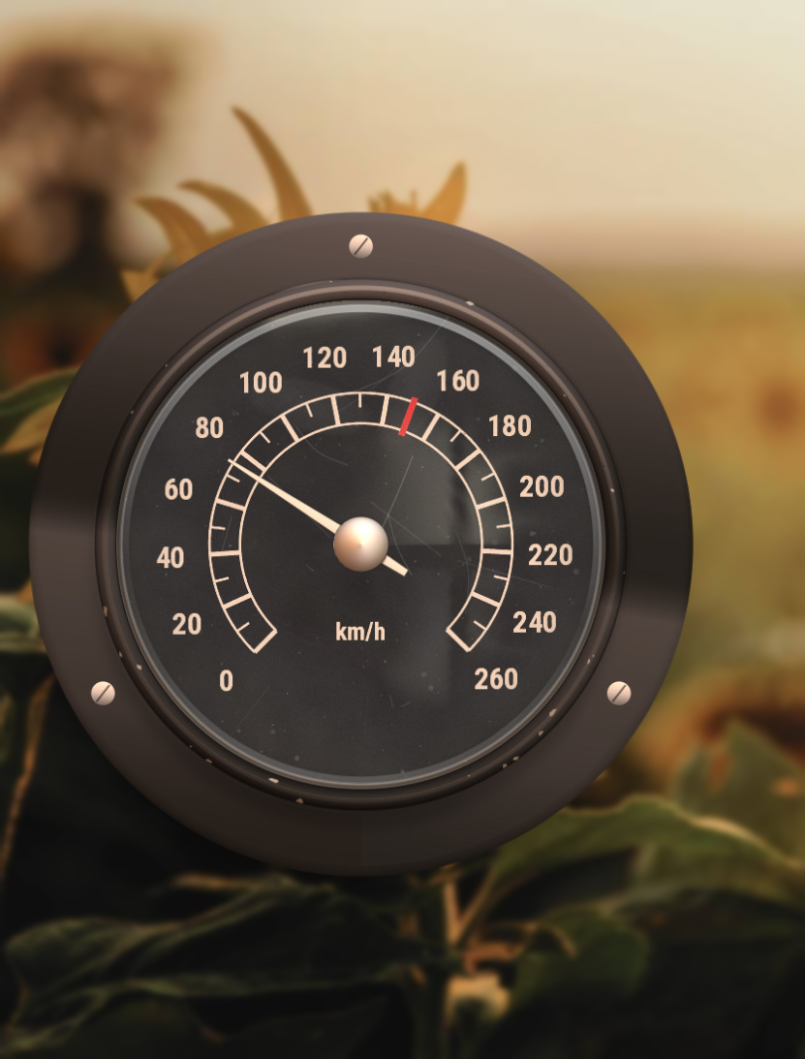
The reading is 75; km/h
